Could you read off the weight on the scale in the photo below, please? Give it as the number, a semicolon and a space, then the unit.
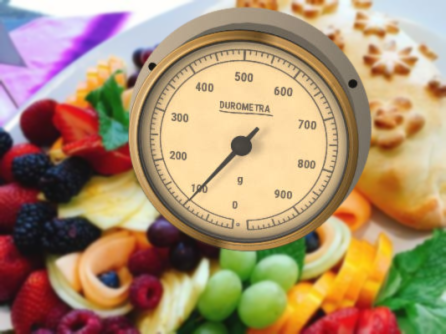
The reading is 100; g
